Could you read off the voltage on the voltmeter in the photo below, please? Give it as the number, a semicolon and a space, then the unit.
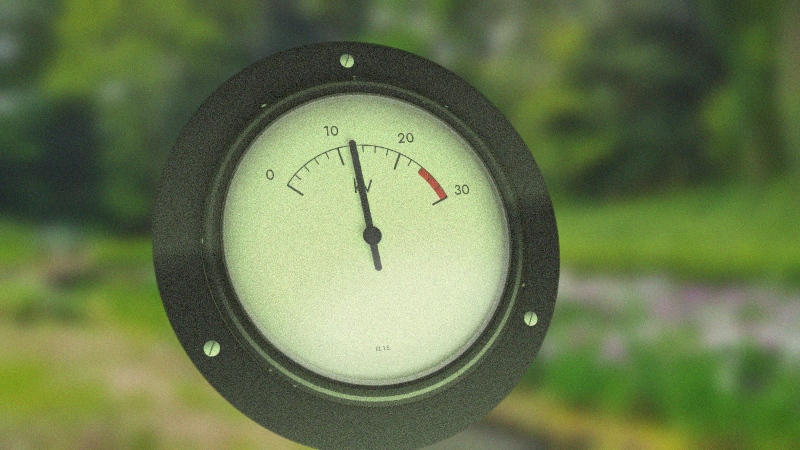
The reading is 12; kV
